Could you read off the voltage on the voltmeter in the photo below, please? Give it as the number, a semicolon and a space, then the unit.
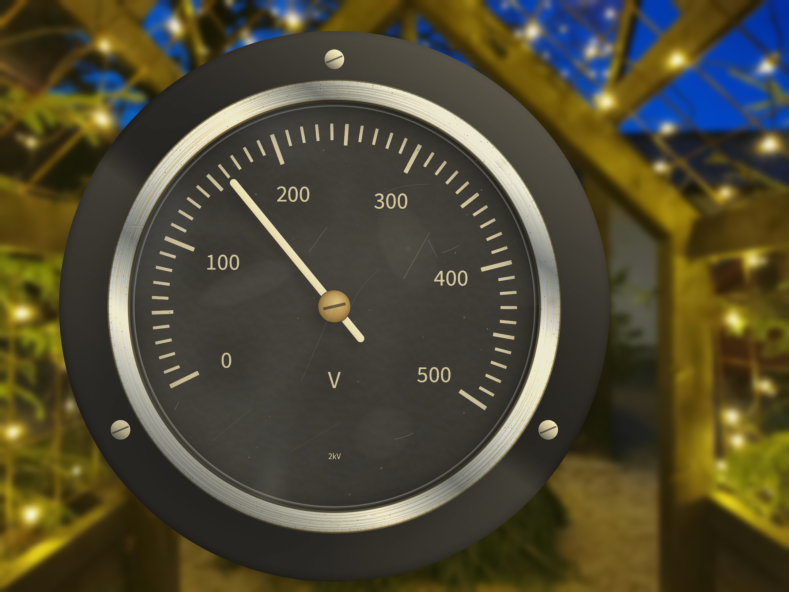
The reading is 160; V
